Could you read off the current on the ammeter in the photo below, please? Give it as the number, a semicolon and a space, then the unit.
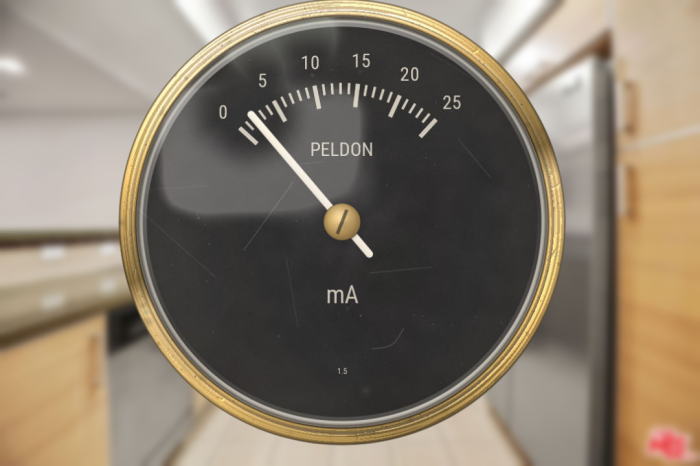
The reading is 2; mA
